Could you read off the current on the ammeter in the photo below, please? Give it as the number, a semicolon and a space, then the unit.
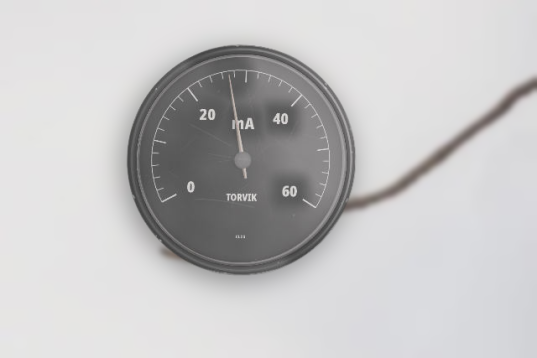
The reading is 27; mA
